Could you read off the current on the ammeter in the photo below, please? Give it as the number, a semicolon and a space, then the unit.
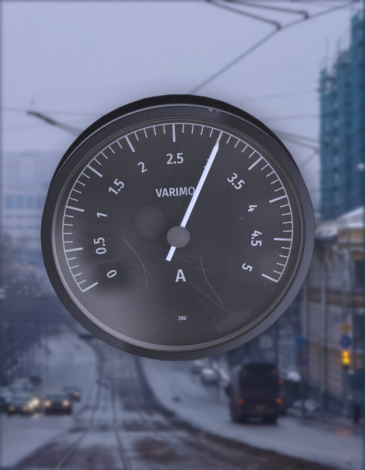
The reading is 3; A
